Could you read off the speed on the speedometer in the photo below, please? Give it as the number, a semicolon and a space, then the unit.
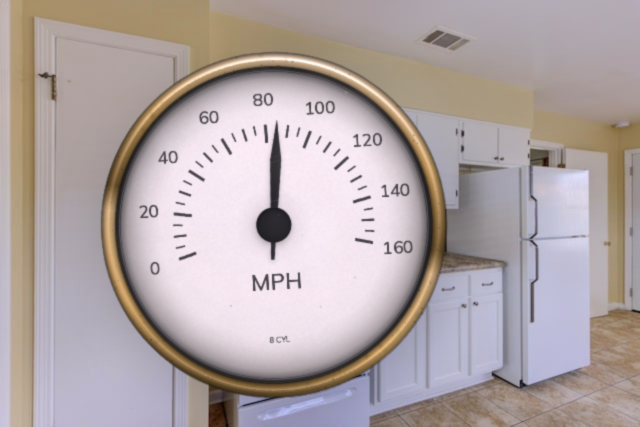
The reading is 85; mph
